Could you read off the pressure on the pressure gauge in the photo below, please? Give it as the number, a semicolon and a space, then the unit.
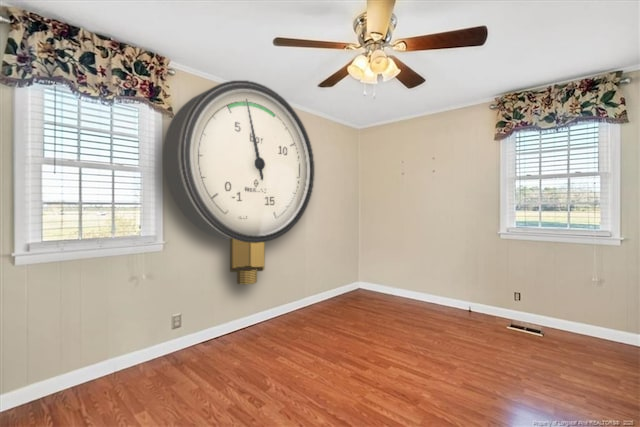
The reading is 6; bar
